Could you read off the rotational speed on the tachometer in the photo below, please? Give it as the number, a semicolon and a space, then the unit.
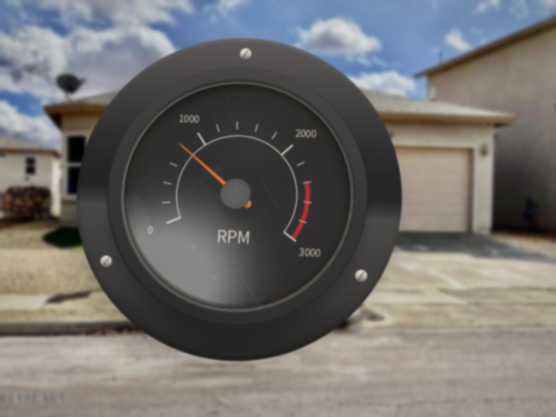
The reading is 800; rpm
